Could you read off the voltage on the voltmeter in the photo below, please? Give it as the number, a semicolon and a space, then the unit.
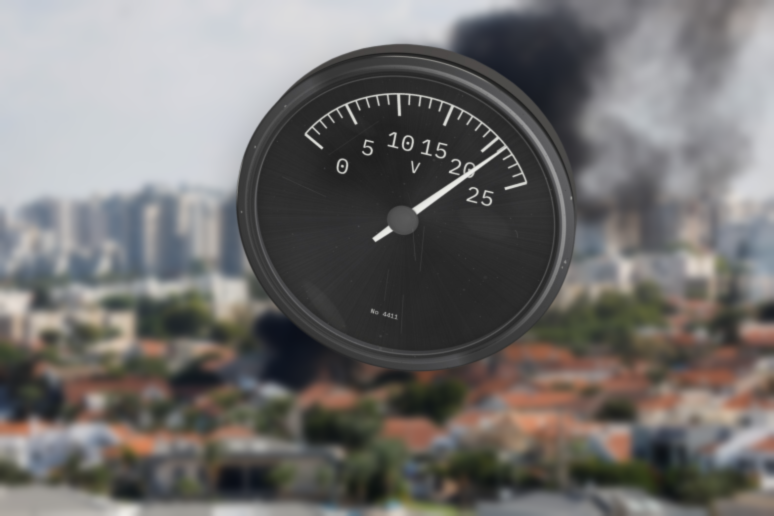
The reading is 21; V
